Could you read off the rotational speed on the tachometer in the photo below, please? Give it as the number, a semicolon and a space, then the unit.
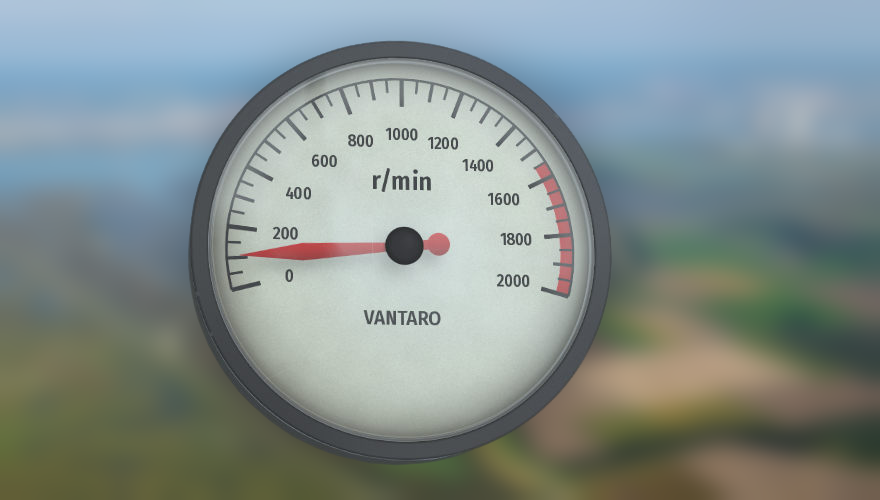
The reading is 100; rpm
